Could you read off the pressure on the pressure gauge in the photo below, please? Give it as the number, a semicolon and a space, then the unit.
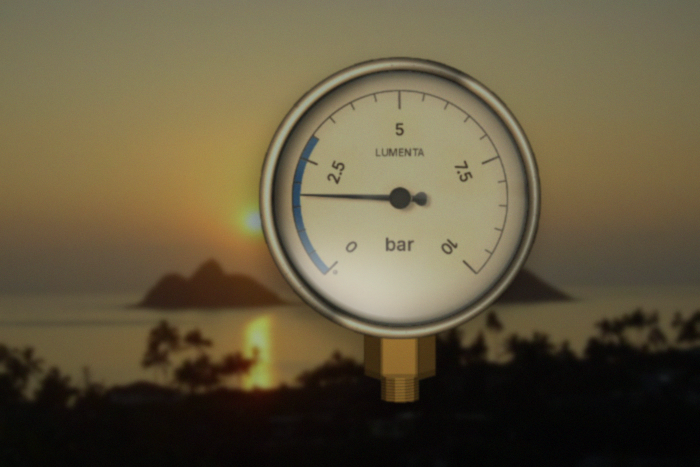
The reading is 1.75; bar
